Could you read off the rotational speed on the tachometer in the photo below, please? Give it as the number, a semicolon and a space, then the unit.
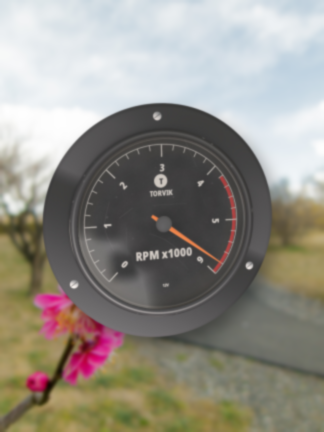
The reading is 5800; rpm
